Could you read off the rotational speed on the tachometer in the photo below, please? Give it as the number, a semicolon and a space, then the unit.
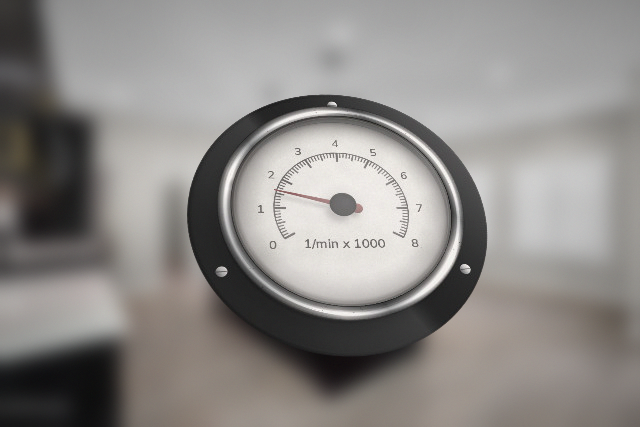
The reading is 1500; rpm
